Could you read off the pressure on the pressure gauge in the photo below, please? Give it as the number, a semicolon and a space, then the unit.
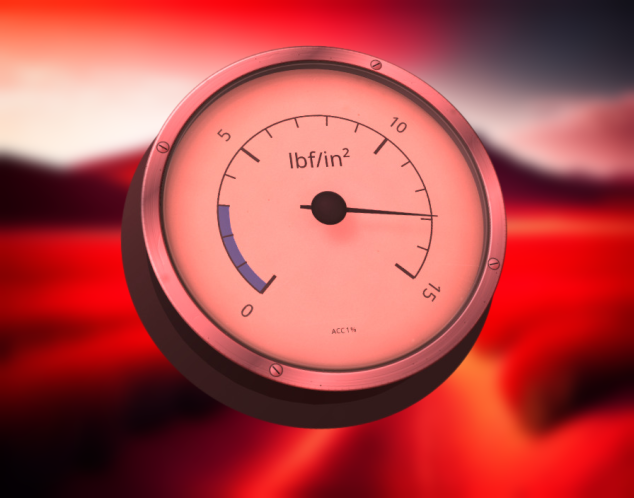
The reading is 13; psi
